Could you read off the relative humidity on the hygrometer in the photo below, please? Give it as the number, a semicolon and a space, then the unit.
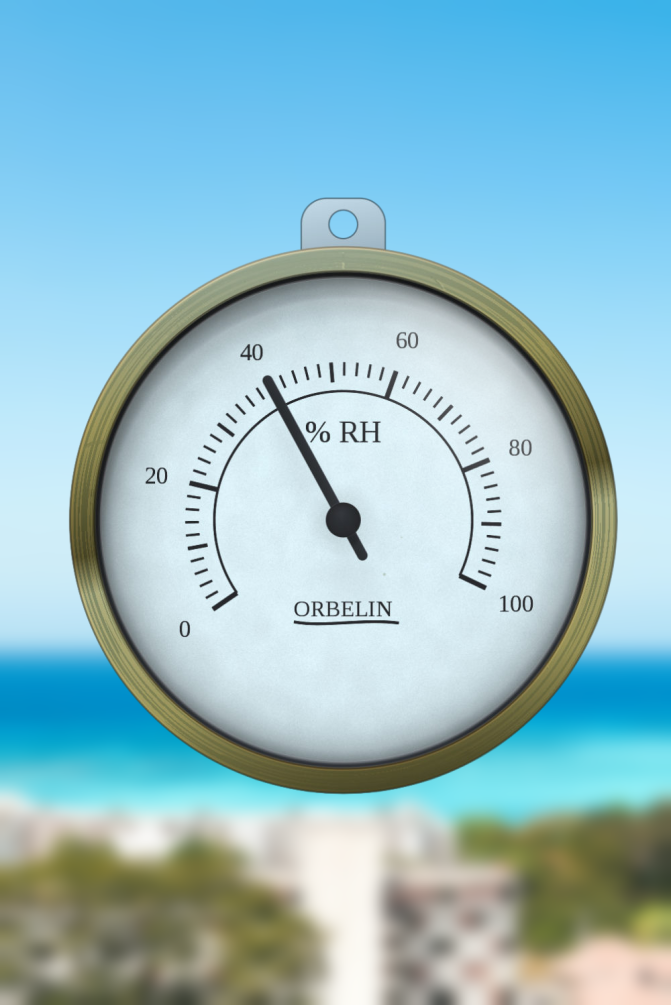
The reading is 40; %
